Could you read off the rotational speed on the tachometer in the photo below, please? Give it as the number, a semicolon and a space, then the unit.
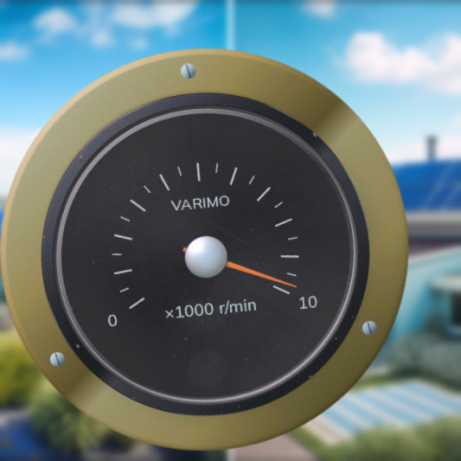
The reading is 9750; rpm
